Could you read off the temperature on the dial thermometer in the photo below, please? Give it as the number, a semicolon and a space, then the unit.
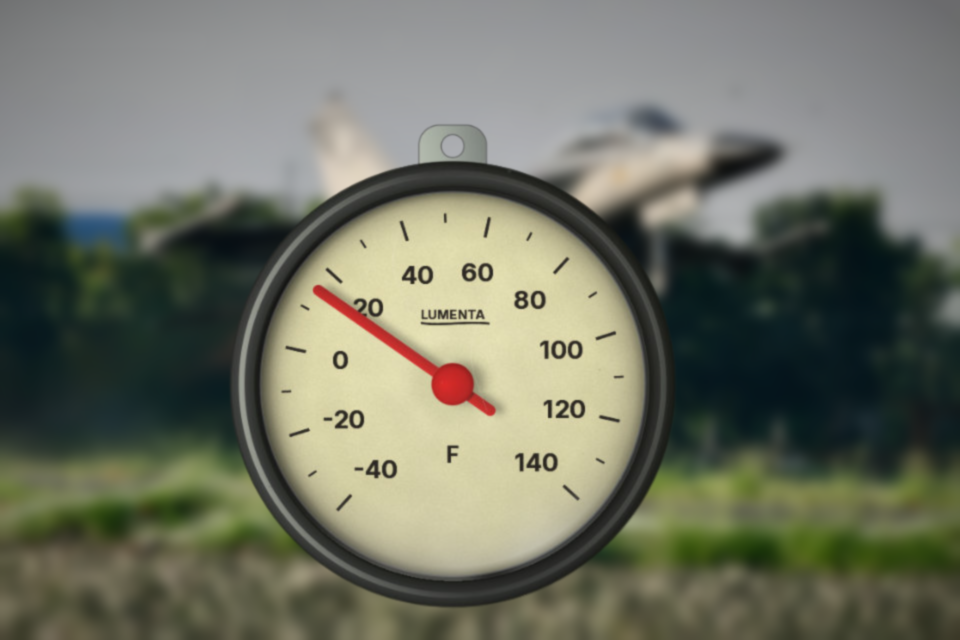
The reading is 15; °F
